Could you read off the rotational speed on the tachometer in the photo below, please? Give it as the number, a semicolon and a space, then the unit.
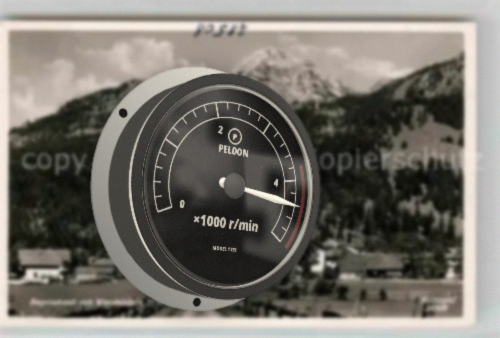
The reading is 4400; rpm
